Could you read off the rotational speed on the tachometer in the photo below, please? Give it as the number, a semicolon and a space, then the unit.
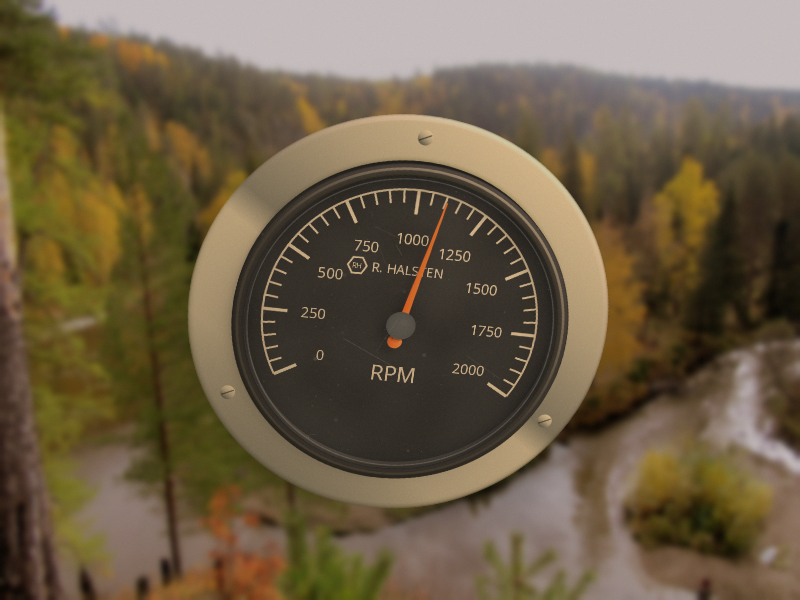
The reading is 1100; rpm
